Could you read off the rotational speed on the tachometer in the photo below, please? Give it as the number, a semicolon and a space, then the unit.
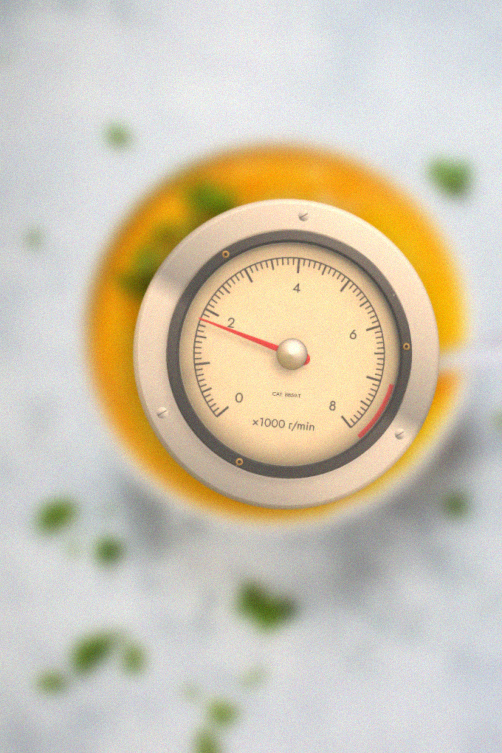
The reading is 1800; rpm
